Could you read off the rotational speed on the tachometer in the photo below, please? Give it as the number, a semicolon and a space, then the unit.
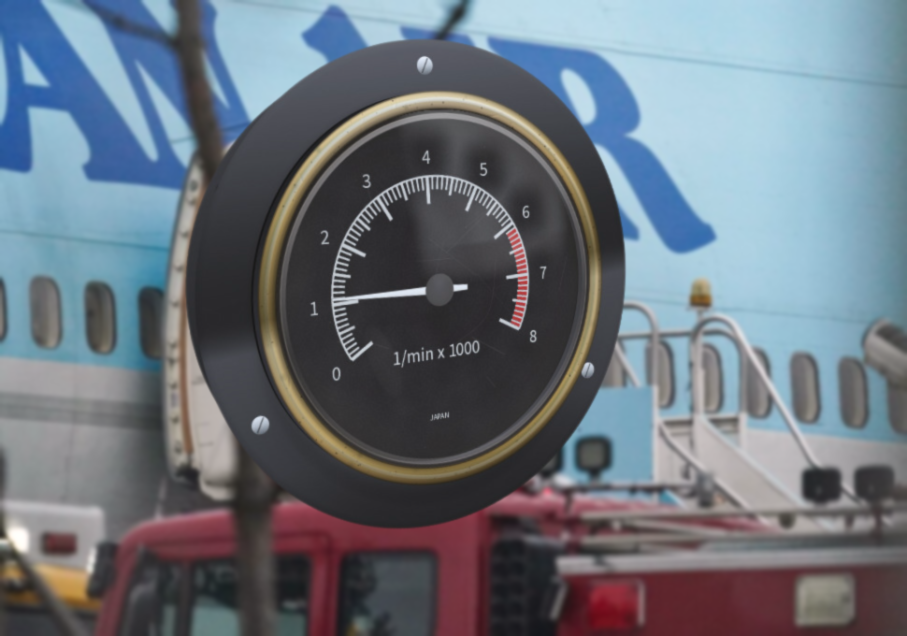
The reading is 1100; rpm
